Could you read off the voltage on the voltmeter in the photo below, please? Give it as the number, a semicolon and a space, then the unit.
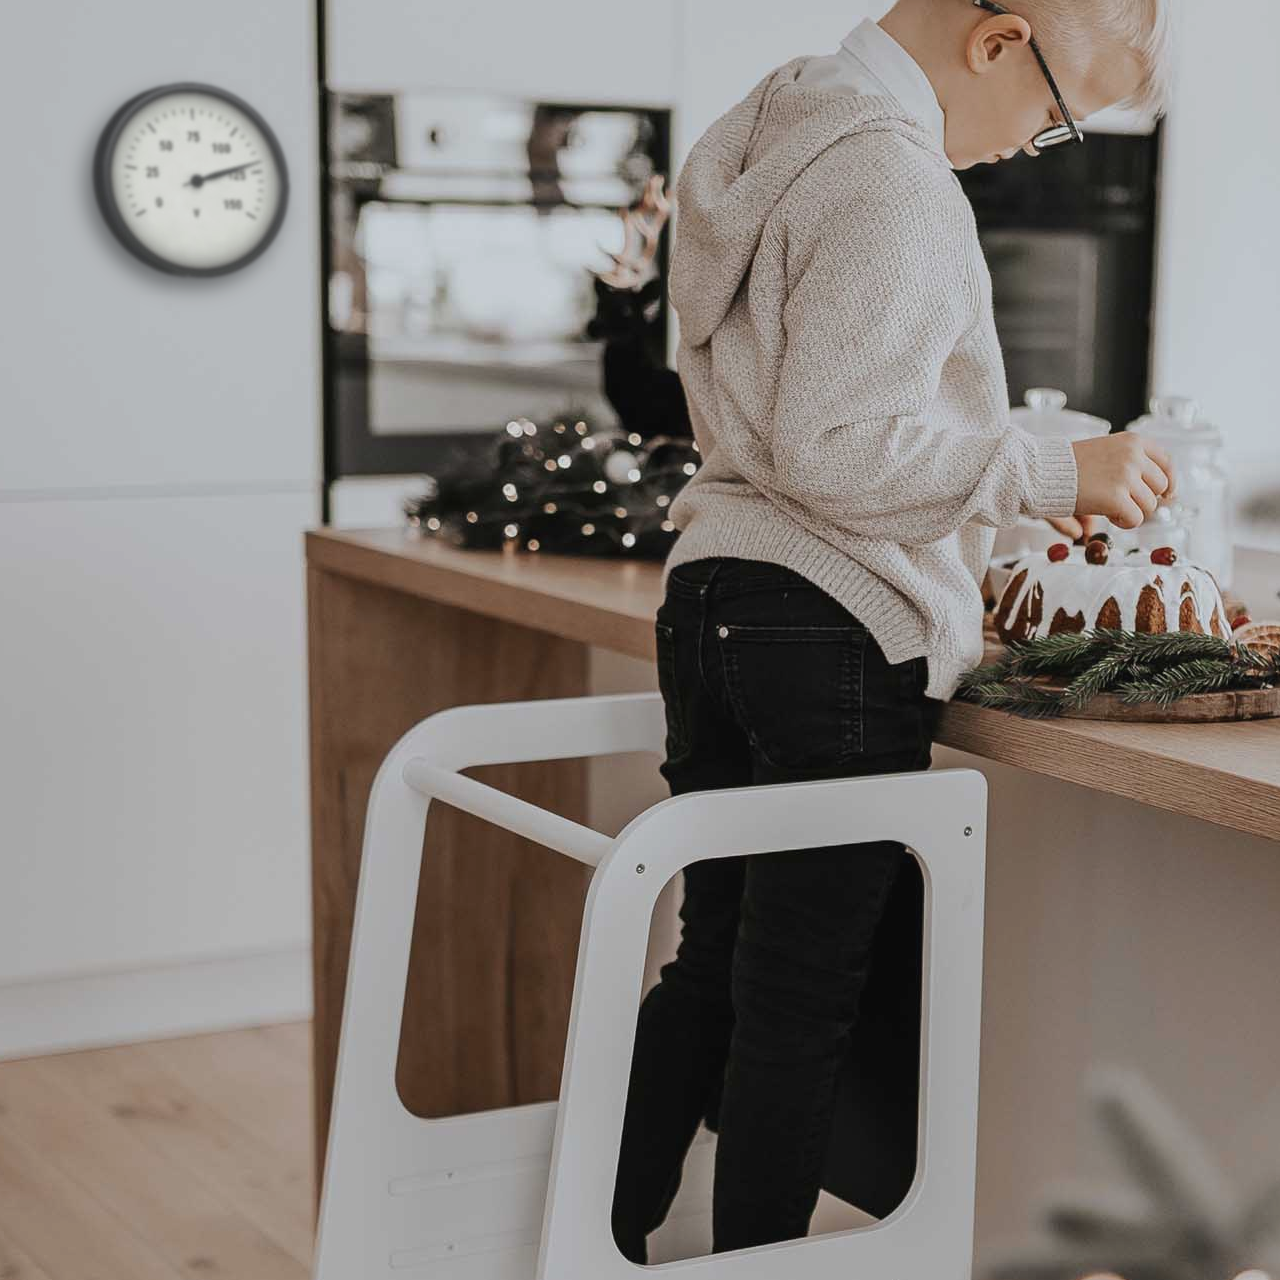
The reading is 120; V
